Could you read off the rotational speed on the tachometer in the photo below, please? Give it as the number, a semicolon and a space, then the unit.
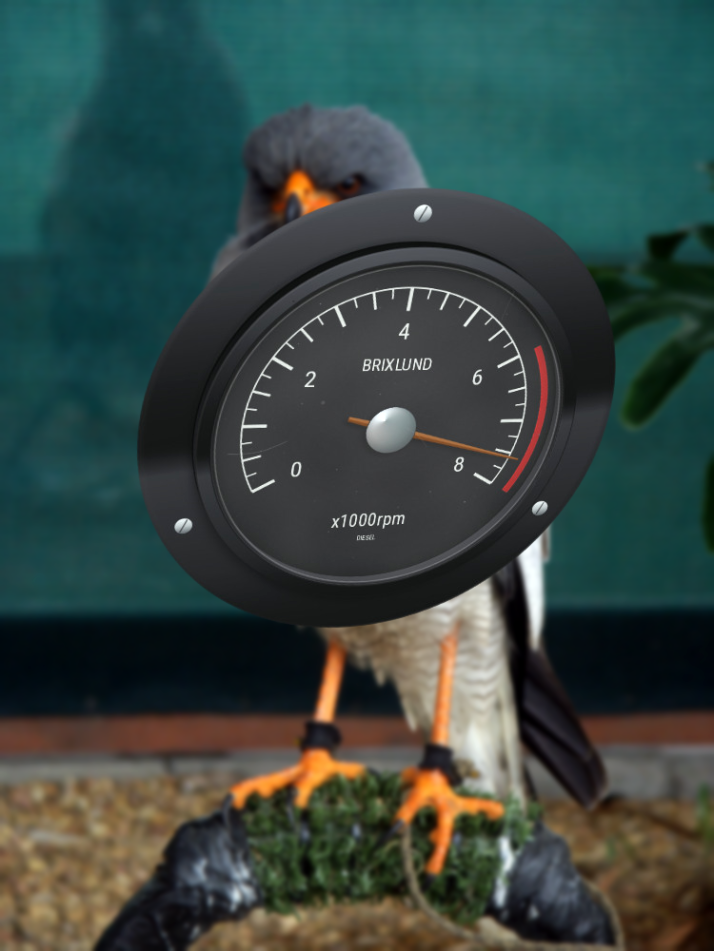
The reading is 7500; rpm
